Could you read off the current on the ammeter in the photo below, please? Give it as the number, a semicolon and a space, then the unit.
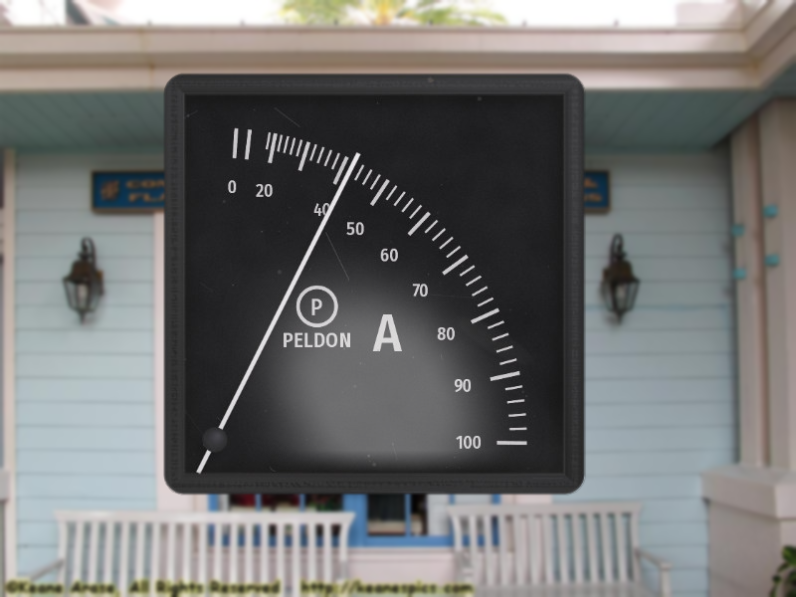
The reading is 42; A
